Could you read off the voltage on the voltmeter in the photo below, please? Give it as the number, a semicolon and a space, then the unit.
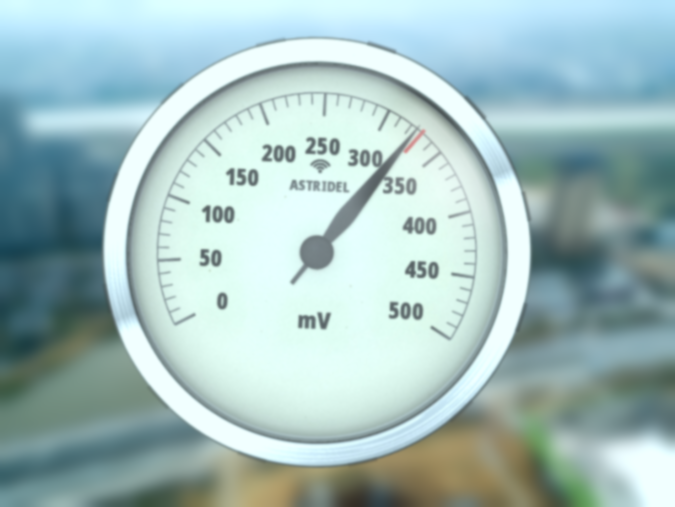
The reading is 325; mV
